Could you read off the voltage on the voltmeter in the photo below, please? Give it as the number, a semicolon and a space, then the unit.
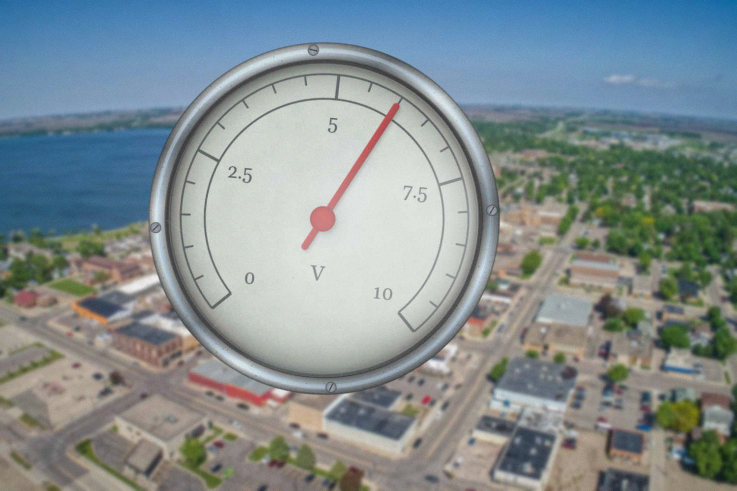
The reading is 6; V
